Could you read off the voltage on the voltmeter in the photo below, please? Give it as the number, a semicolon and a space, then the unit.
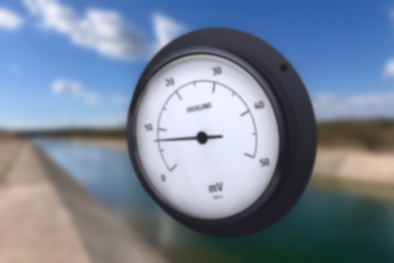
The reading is 7.5; mV
